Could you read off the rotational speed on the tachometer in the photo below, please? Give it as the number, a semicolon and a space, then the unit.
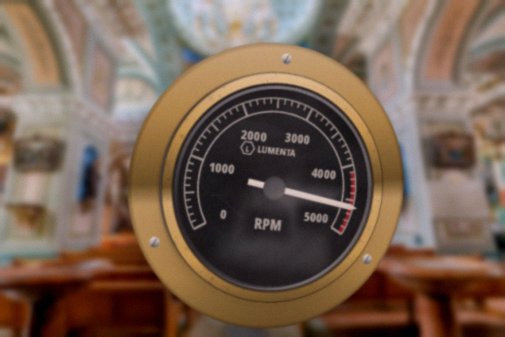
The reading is 4600; rpm
